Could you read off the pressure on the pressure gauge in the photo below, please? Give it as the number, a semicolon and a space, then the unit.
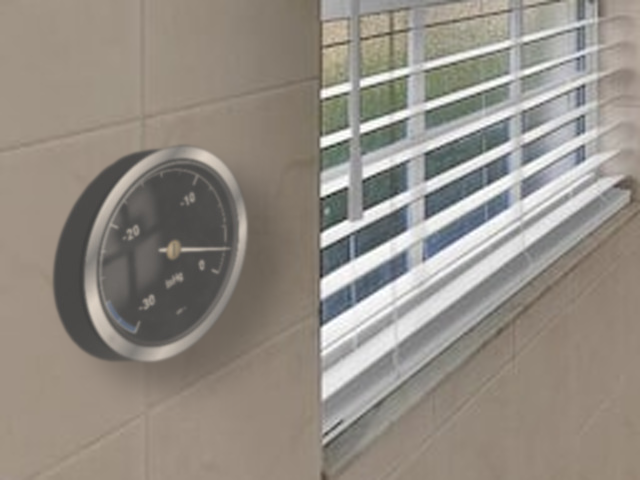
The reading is -2; inHg
